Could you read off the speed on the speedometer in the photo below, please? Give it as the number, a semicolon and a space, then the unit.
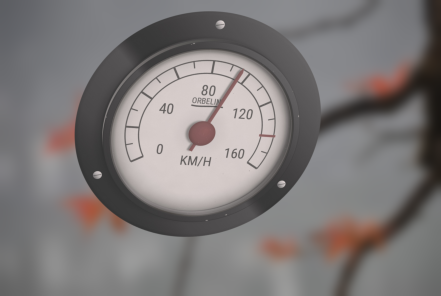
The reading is 95; km/h
